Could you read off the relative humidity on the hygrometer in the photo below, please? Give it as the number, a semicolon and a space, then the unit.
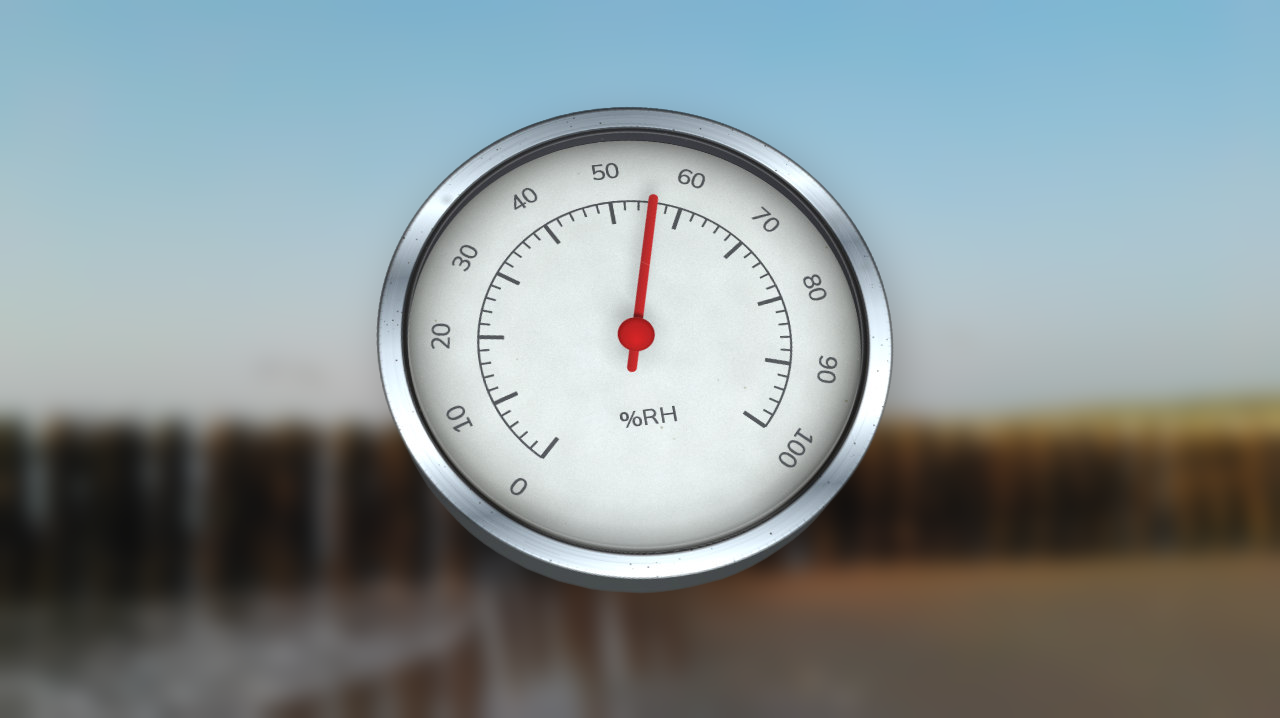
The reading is 56; %
